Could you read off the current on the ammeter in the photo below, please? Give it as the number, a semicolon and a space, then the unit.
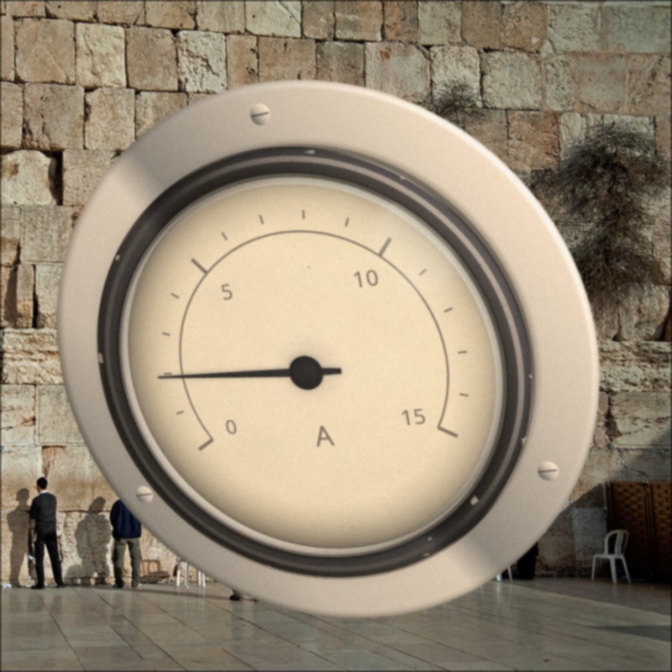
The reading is 2; A
